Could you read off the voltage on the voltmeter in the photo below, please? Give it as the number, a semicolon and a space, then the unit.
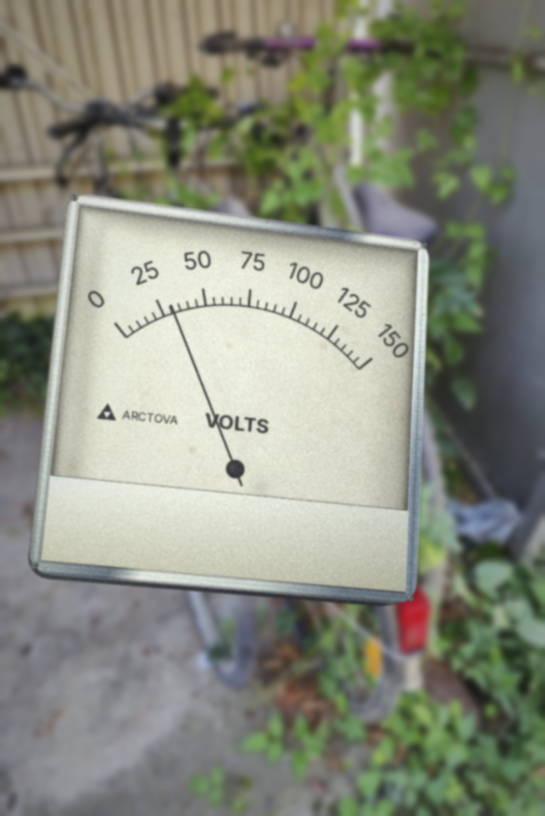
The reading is 30; V
